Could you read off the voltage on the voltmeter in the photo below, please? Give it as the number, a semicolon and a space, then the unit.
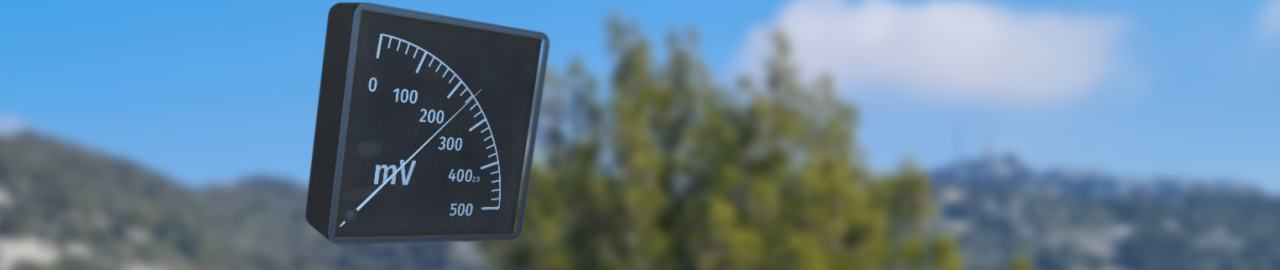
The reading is 240; mV
